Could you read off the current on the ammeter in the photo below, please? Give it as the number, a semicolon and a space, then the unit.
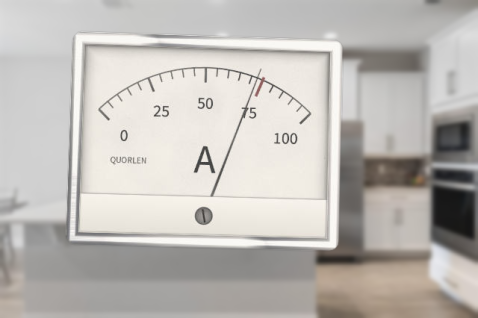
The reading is 72.5; A
